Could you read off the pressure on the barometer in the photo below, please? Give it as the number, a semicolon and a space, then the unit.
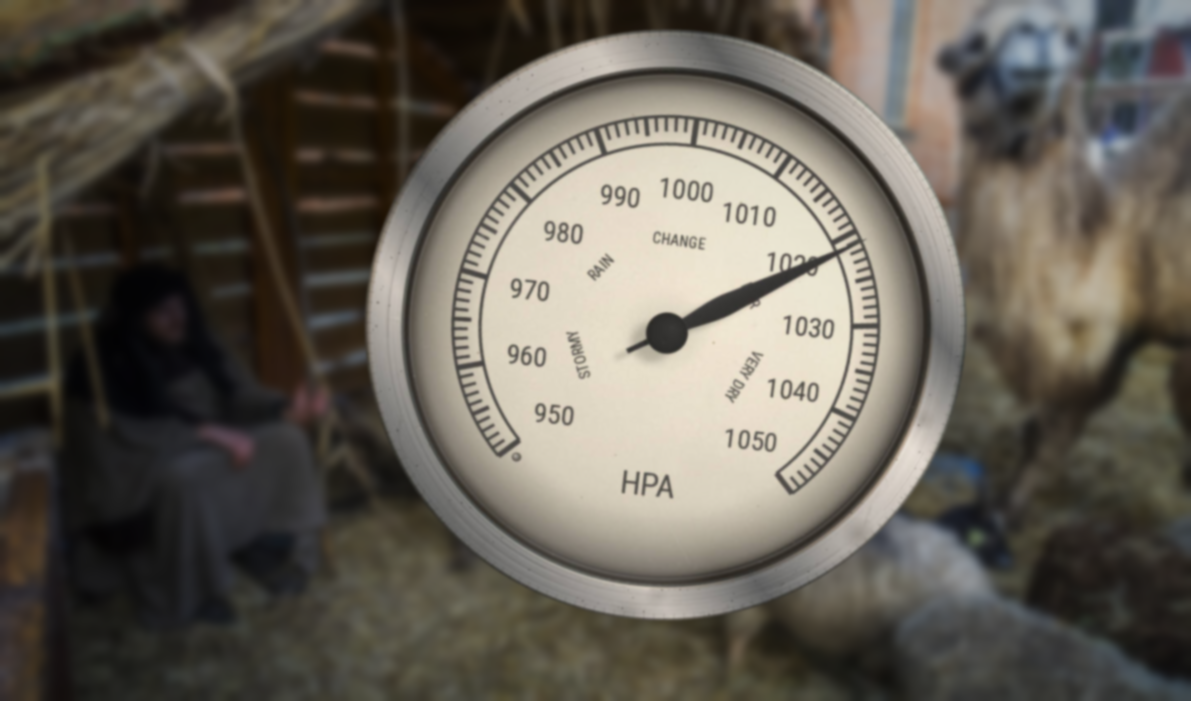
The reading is 1021; hPa
